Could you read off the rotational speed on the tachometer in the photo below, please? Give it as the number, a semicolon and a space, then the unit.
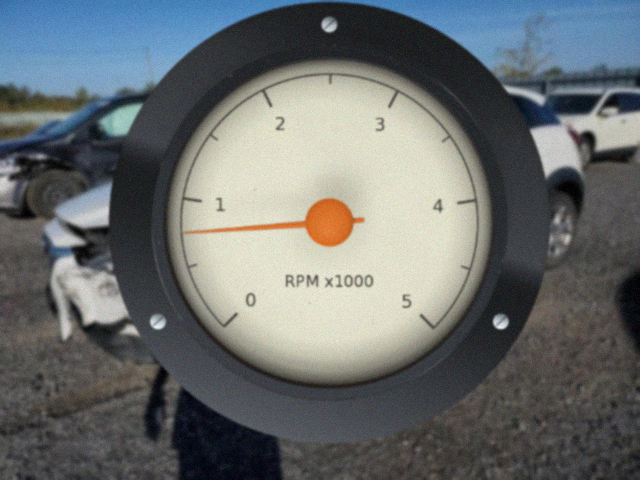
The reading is 750; rpm
